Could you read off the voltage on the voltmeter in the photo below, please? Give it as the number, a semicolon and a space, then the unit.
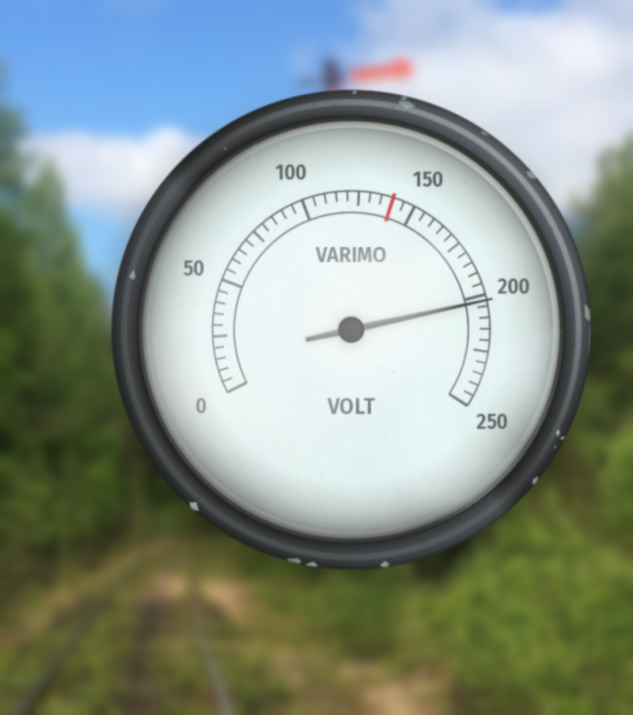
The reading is 202.5; V
